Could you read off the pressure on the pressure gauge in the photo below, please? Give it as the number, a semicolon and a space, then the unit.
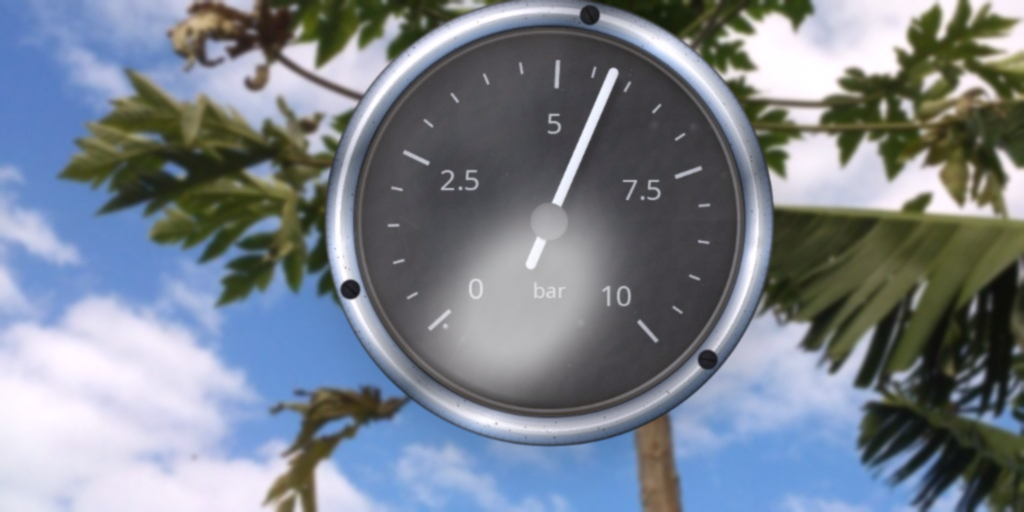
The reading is 5.75; bar
